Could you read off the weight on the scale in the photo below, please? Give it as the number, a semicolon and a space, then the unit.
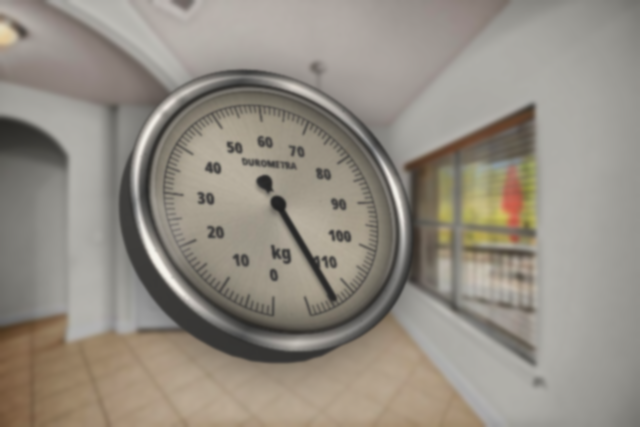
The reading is 115; kg
